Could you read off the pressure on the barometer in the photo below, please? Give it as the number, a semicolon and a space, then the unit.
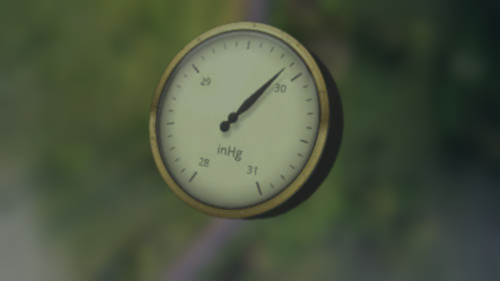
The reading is 29.9; inHg
